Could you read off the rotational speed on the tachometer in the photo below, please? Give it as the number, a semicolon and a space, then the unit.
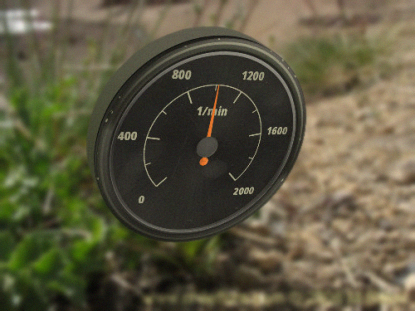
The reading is 1000; rpm
